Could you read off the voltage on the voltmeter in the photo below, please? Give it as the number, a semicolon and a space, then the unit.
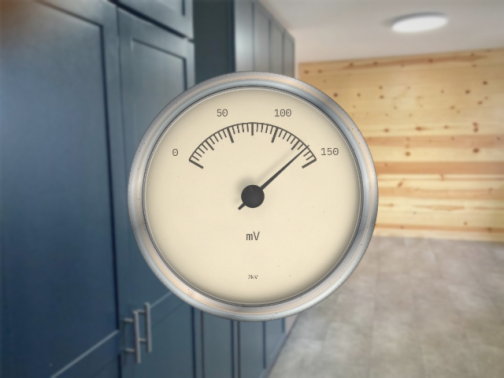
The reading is 135; mV
